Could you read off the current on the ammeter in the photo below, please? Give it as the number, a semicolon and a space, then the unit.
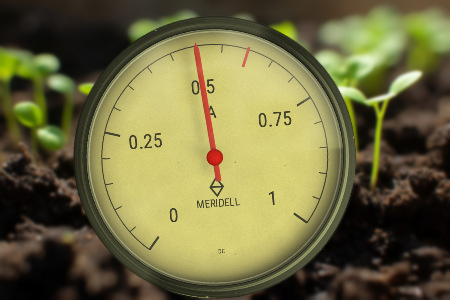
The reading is 0.5; A
